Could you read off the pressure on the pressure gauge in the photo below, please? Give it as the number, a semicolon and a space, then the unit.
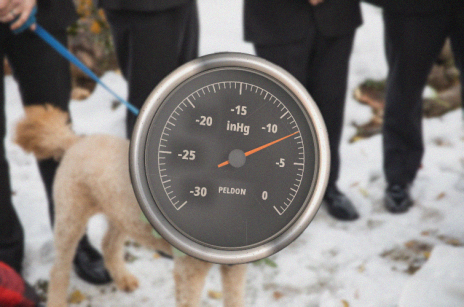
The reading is -8; inHg
